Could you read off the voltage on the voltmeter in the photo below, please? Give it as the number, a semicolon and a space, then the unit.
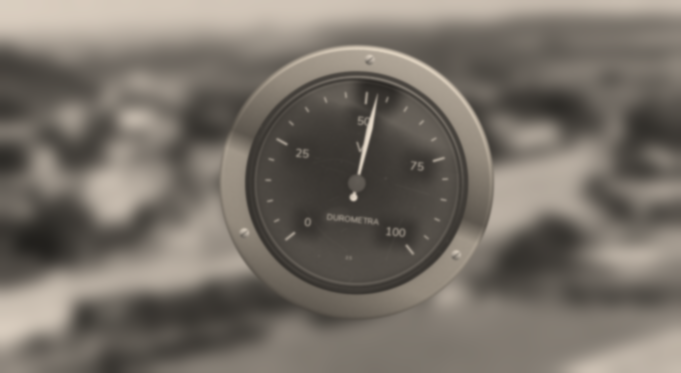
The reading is 52.5; V
